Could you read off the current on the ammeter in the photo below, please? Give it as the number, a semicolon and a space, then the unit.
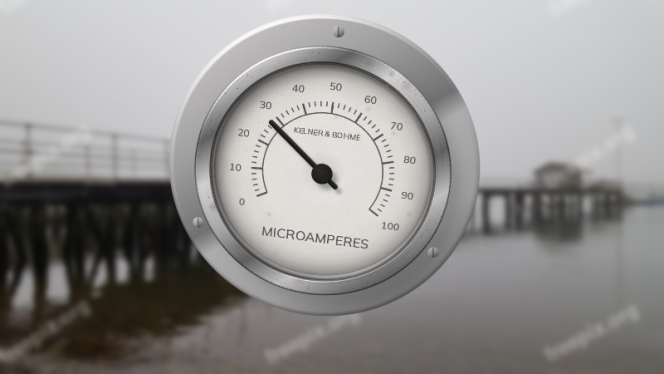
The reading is 28; µA
